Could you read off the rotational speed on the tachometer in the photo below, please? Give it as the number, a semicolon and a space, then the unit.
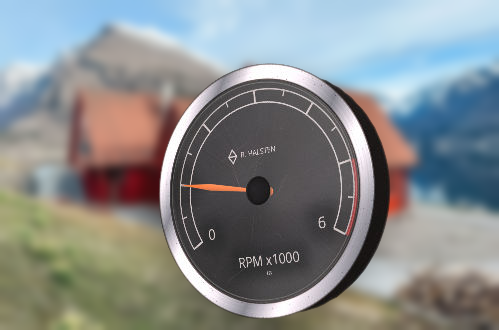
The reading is 1000; rpm
